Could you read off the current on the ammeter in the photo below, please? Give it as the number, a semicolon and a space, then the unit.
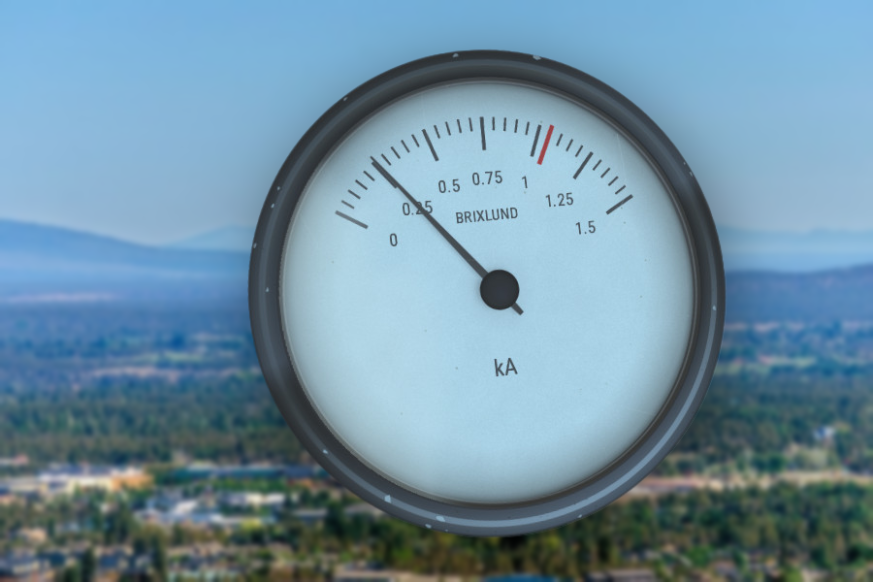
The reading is 0.25; kA
